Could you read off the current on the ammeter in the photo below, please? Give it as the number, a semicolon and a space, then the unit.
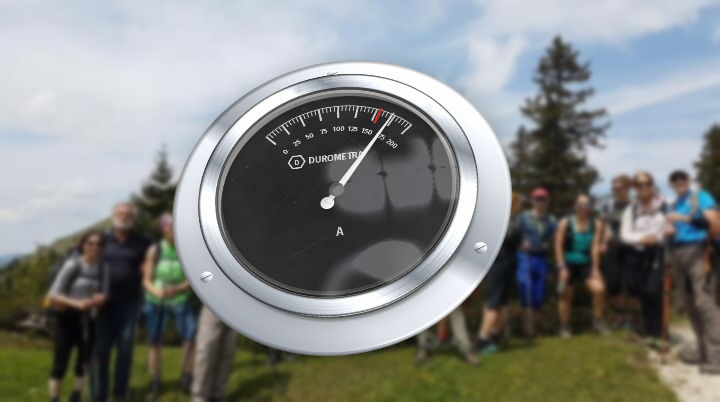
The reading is 175; A
